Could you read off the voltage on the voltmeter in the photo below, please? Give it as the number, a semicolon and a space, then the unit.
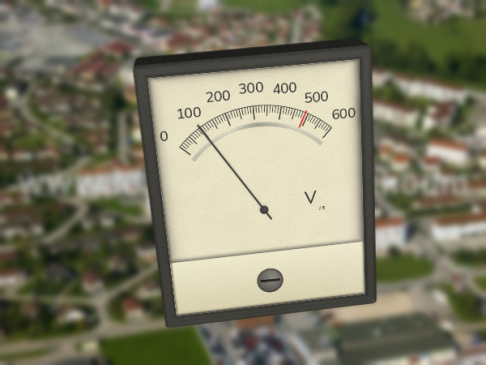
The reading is 100; V
